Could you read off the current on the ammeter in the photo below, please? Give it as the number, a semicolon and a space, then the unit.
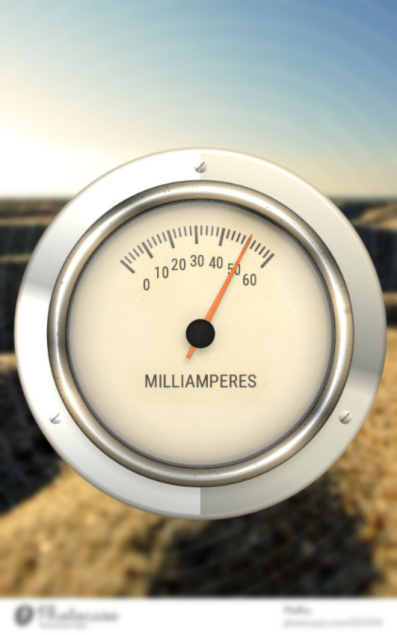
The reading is 50; mA
